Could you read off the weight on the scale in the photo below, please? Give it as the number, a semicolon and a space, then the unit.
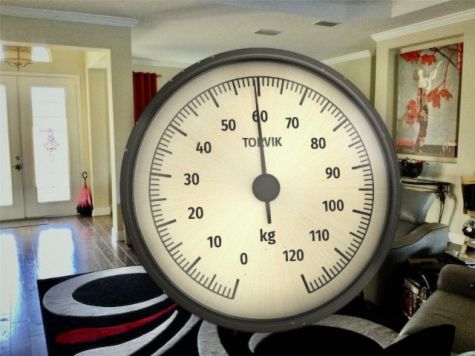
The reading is 59; kg
